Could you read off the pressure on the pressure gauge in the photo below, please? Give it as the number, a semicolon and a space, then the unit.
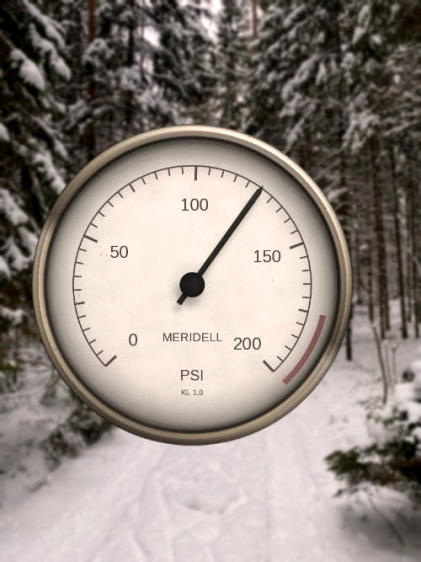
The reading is 125; psi
